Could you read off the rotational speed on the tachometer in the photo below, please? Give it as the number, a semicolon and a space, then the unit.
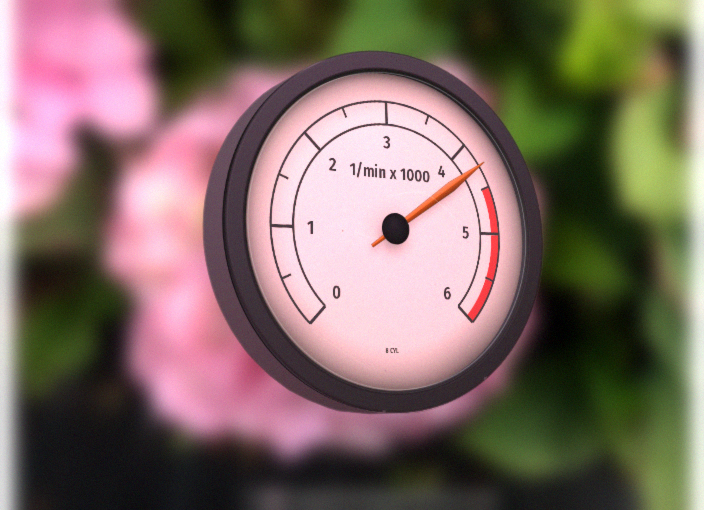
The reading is 4250; rpm
